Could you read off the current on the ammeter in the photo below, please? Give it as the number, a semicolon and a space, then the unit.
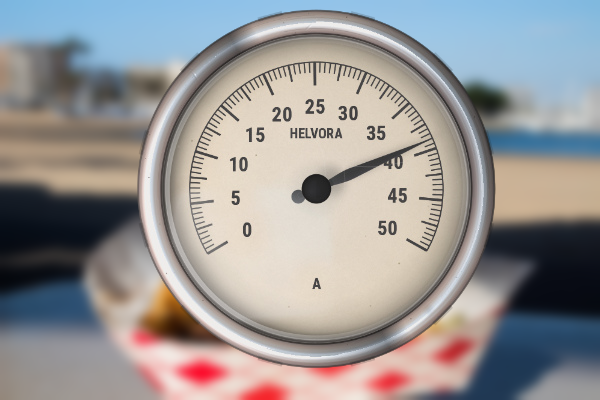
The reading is 39; A
